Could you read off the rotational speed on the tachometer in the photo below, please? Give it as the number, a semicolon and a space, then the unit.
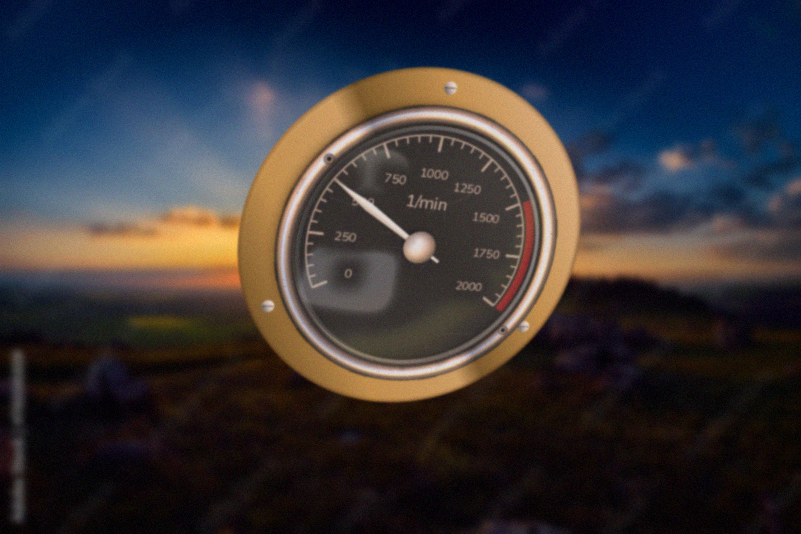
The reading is 500; rpm
